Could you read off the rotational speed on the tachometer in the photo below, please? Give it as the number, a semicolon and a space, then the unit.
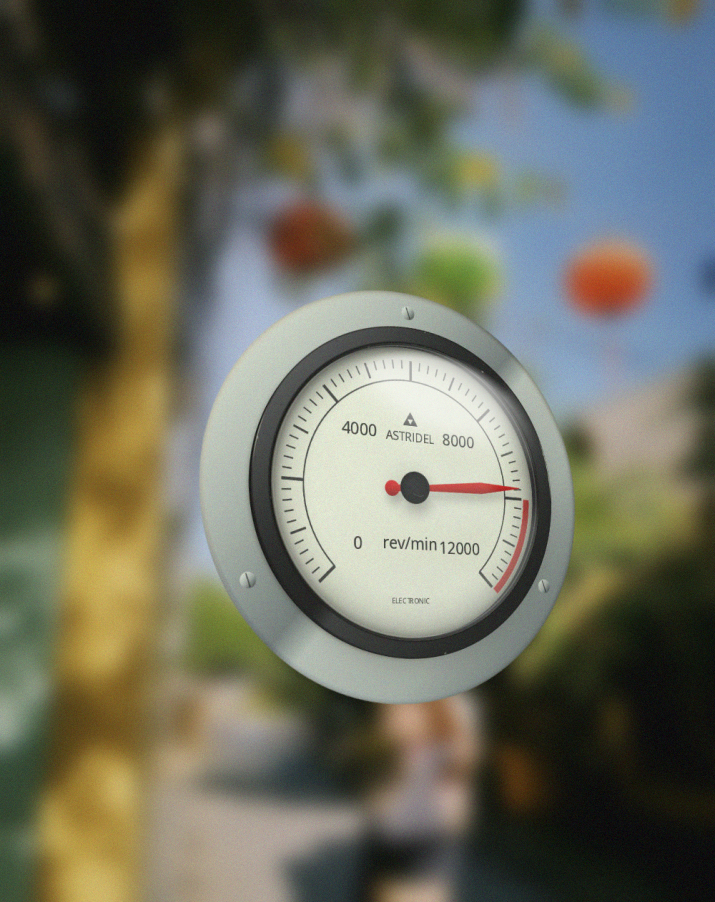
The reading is 9800; rpm
